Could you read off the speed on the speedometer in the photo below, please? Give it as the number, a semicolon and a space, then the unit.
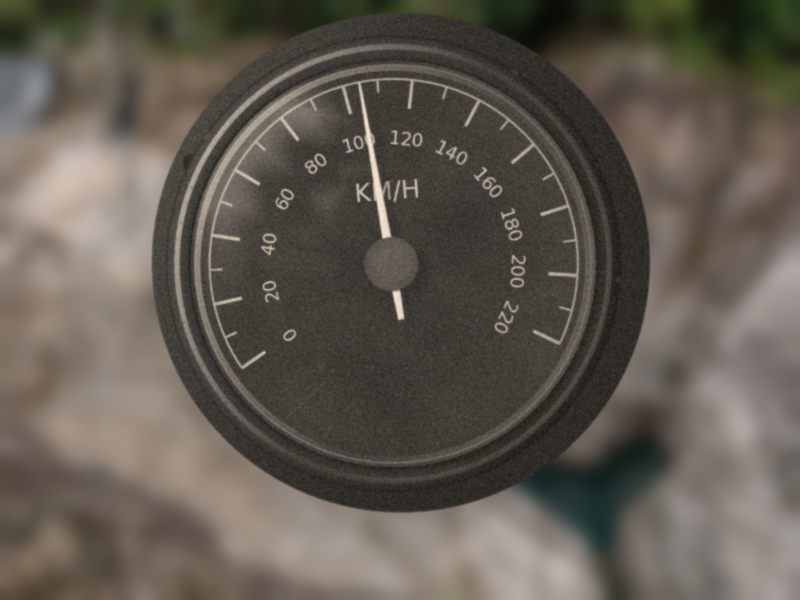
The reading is 105; km/h
